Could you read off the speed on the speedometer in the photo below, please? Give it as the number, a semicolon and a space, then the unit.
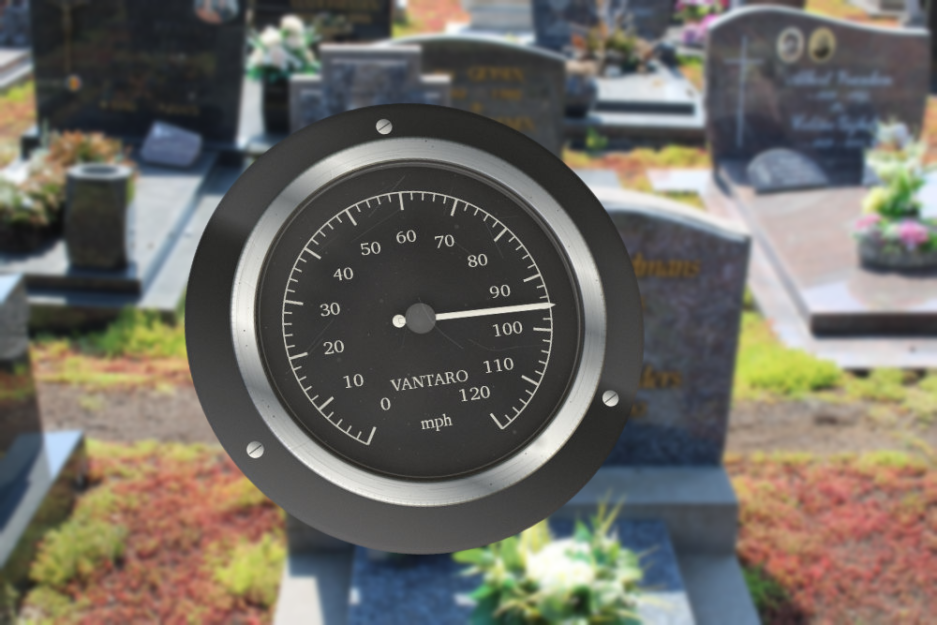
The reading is 96; mph
